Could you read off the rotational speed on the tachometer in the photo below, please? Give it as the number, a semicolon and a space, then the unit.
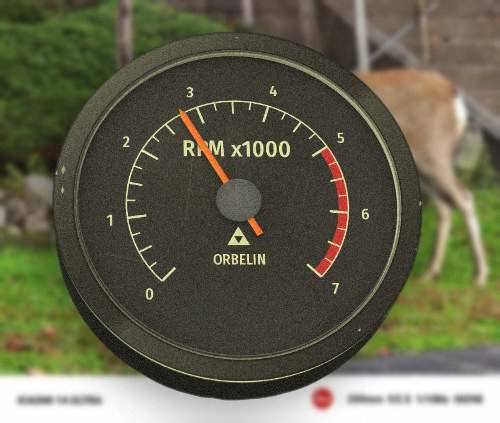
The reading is 2750; rpm
